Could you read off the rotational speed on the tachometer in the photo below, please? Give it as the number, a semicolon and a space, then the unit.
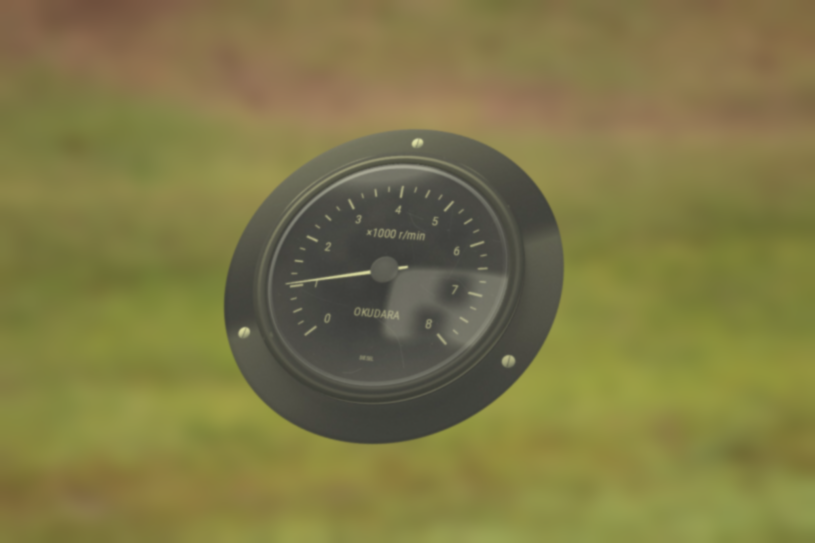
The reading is 1000; rpm
